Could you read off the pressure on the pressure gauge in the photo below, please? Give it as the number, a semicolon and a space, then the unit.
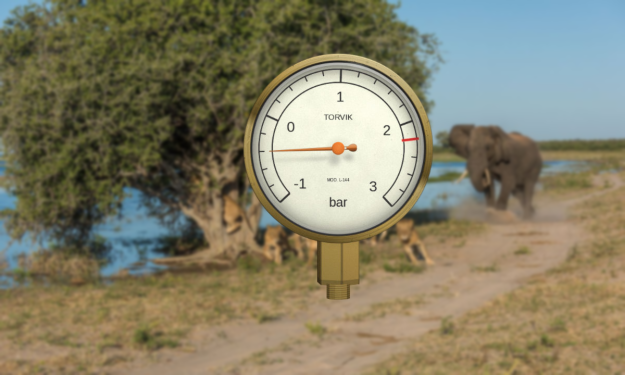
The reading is -0.4; bar
